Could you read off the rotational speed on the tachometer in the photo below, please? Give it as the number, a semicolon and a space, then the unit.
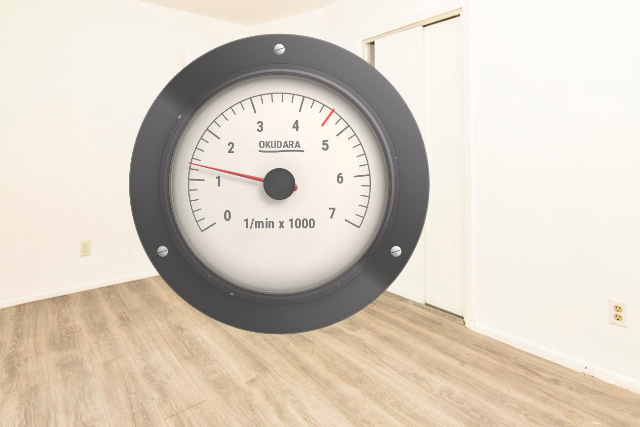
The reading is 1300; rpm
